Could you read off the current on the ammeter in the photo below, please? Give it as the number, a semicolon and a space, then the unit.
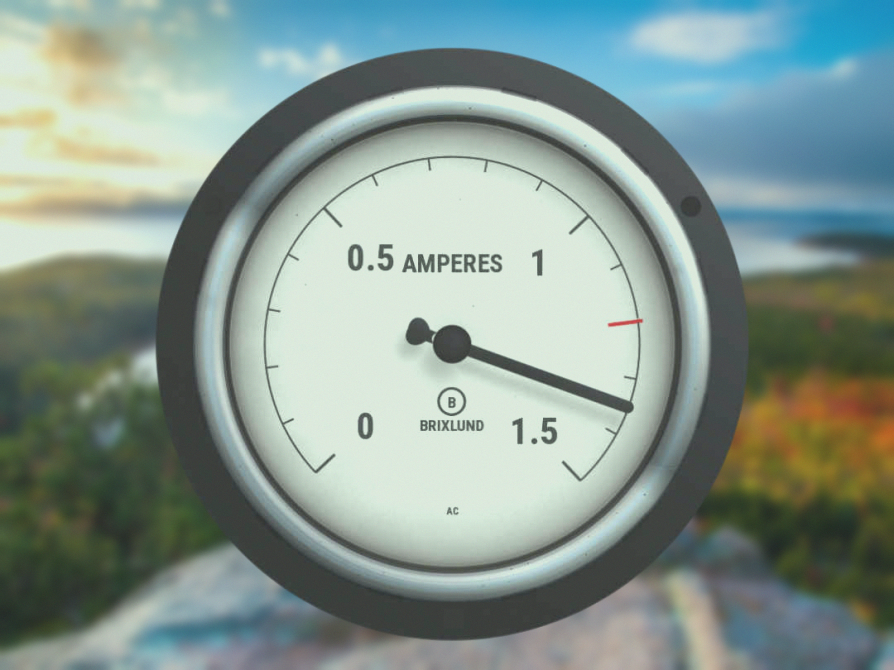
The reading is 1.35; A
